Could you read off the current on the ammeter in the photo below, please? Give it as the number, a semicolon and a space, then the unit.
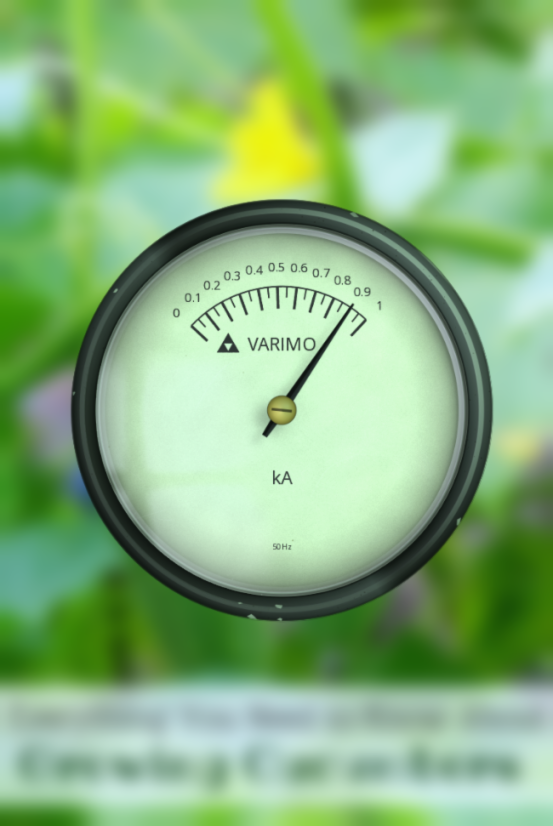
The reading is 0.9; kA
